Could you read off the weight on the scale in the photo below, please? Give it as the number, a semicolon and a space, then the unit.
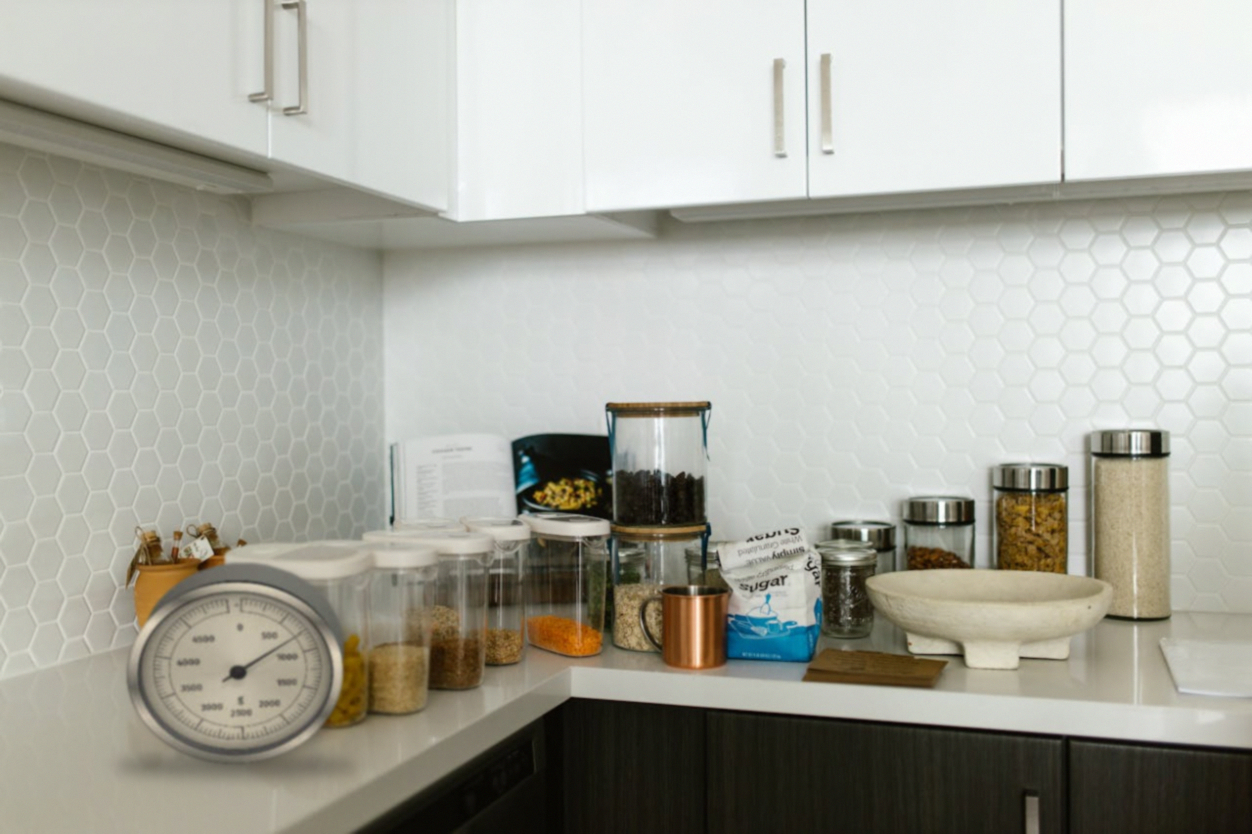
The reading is 750; g
